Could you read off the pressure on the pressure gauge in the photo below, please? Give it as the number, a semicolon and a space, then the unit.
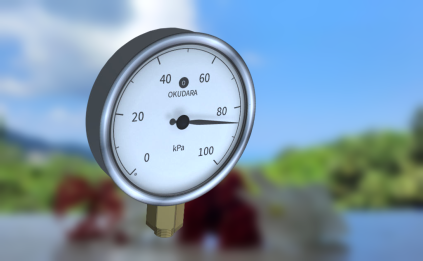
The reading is 85; kPa
